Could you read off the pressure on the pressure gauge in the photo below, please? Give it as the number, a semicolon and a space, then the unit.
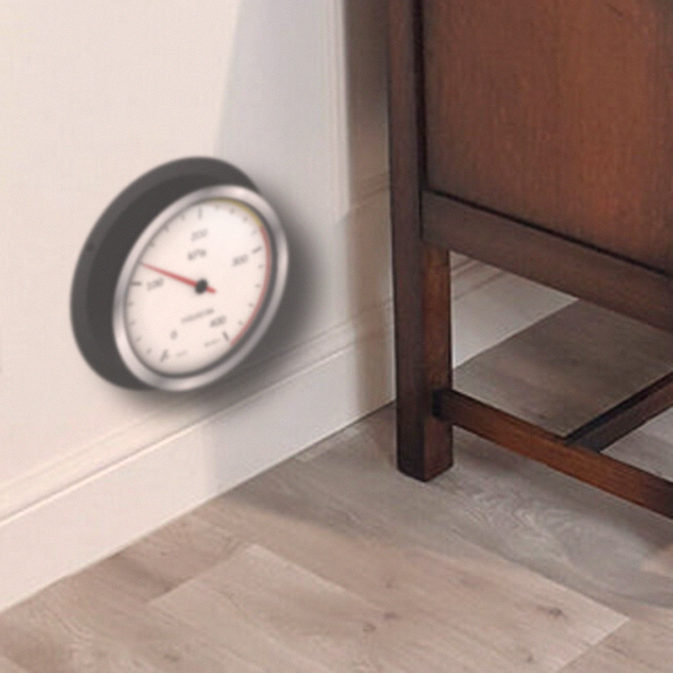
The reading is 120; kPa
